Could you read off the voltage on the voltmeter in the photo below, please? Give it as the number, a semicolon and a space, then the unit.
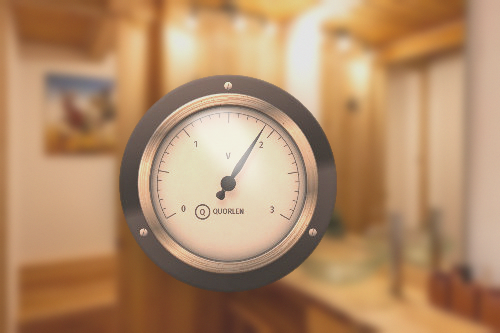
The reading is 1.9; V
